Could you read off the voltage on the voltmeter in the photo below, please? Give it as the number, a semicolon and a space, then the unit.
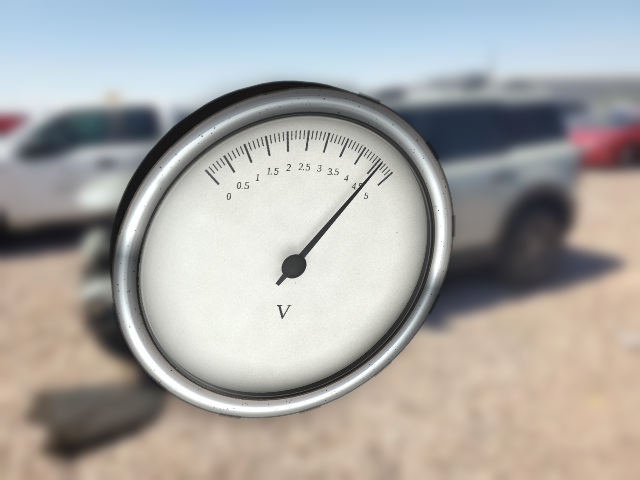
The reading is 4.5; V
